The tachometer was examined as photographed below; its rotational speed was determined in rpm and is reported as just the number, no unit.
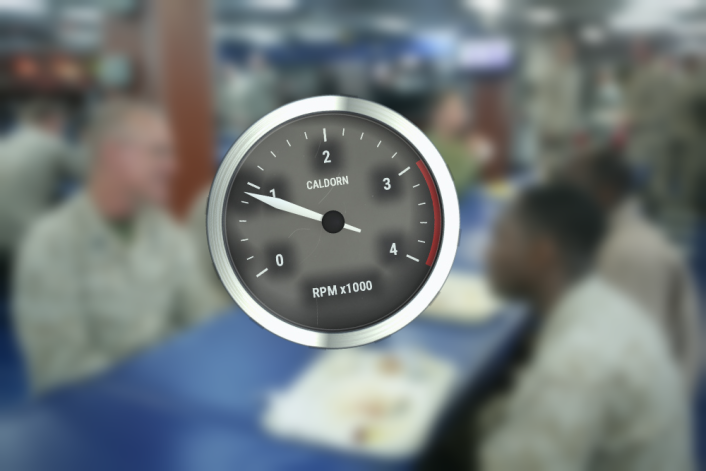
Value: 900
